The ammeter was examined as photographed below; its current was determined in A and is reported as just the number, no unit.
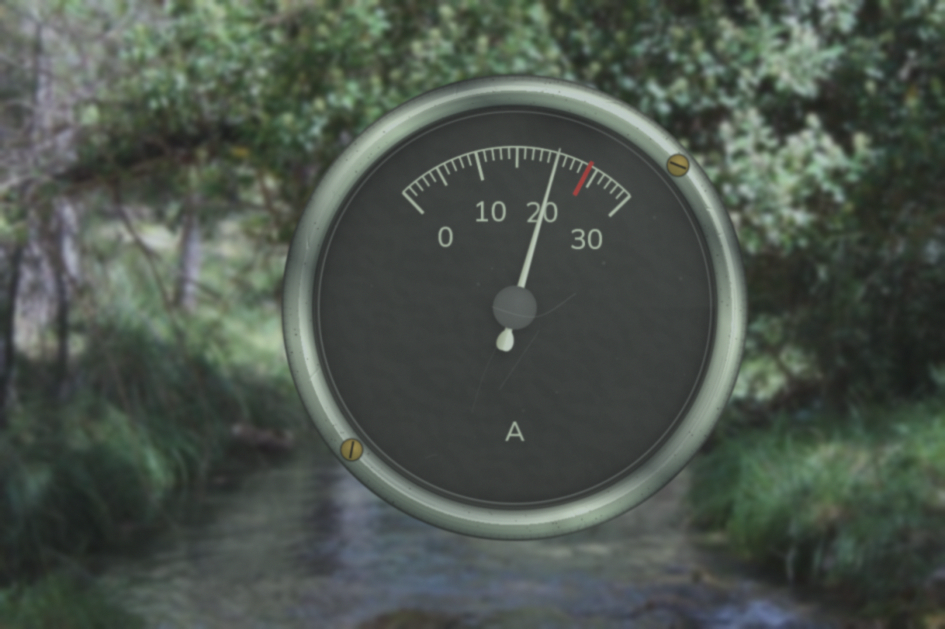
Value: 20
